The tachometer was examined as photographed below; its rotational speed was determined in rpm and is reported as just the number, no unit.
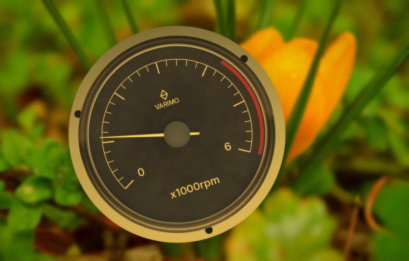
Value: 1100
